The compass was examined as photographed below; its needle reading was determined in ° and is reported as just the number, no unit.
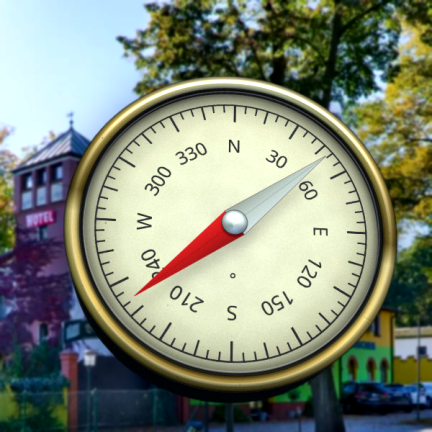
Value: 230
